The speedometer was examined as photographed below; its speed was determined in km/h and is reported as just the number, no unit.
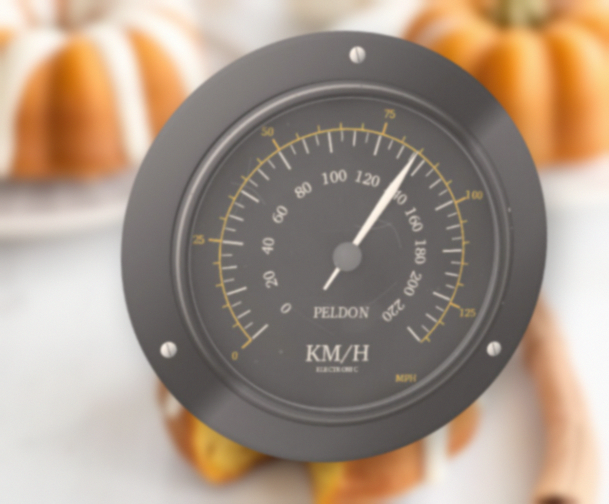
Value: 135
